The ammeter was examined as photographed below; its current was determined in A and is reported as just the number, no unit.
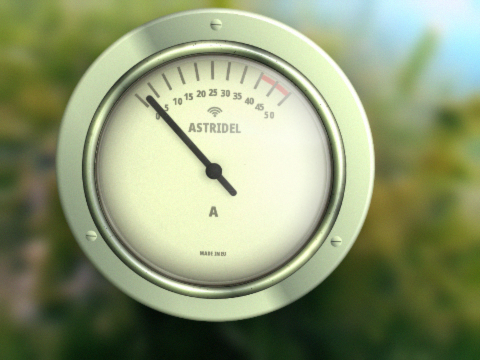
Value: 2.5
